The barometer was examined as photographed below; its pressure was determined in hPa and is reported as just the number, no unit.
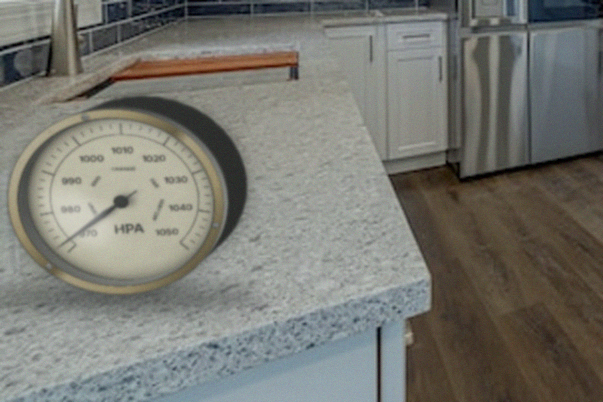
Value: 972
